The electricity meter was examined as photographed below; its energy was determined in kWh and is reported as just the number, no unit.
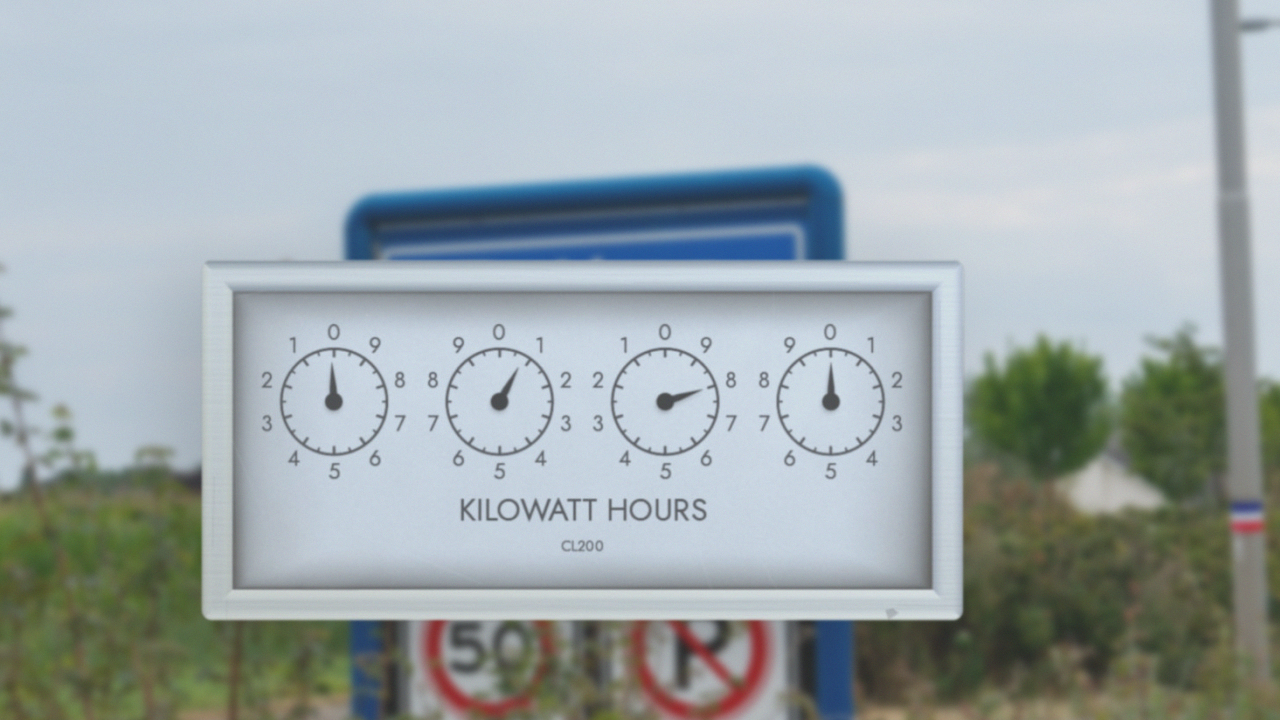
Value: 80
